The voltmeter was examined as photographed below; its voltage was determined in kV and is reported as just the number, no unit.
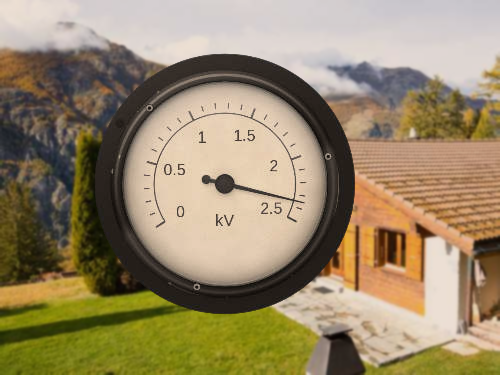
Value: 2.35
